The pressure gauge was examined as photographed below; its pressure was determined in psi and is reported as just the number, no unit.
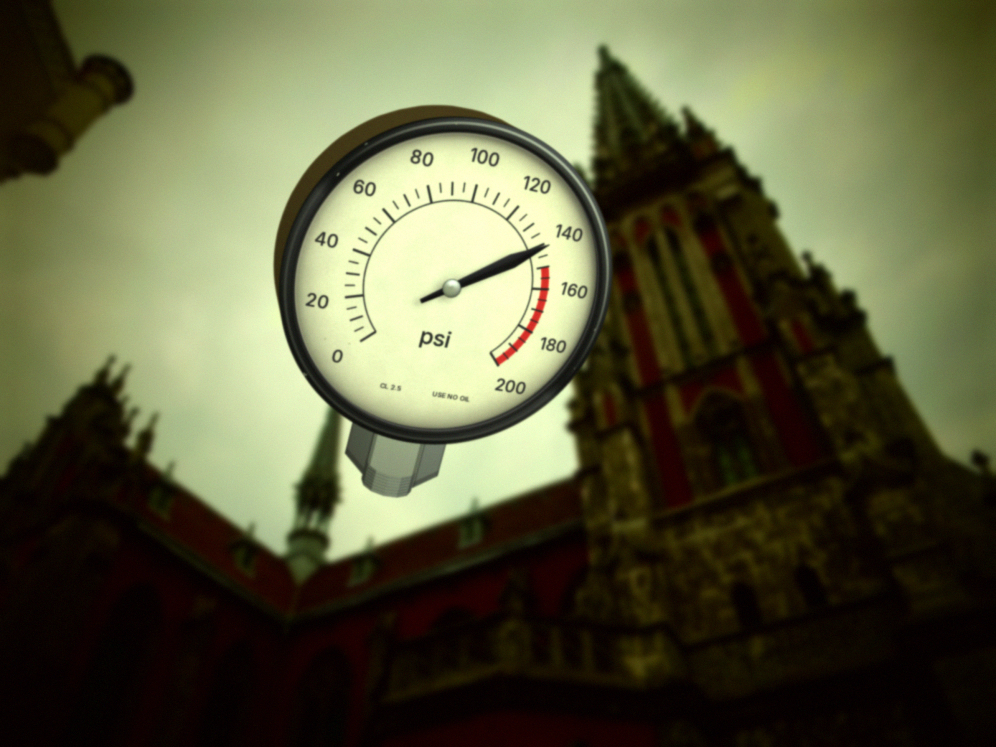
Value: 140
